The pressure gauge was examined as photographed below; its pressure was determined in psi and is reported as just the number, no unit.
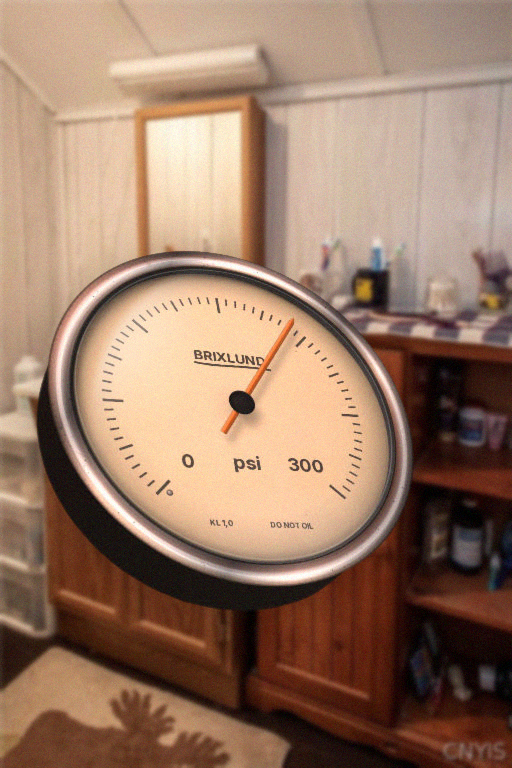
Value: 190
